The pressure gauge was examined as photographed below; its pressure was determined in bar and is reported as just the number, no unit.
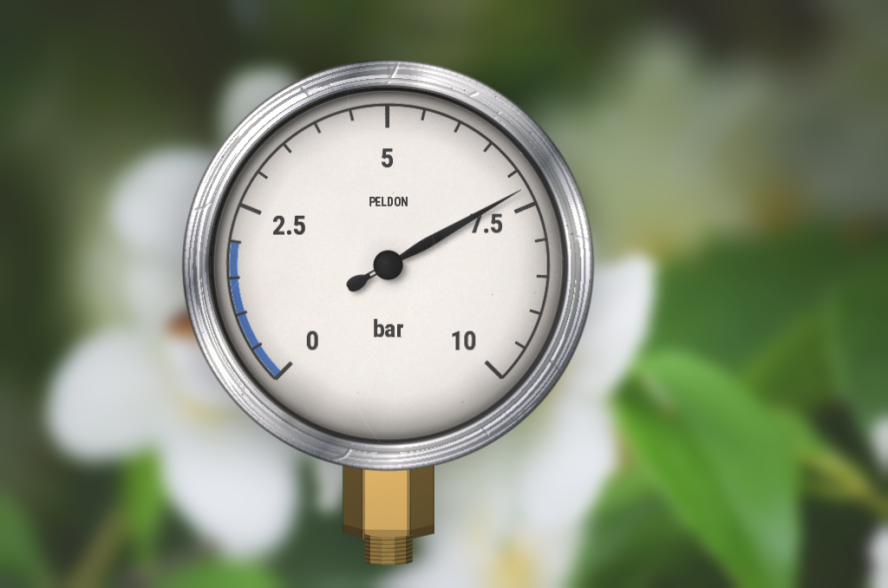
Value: 7.25
